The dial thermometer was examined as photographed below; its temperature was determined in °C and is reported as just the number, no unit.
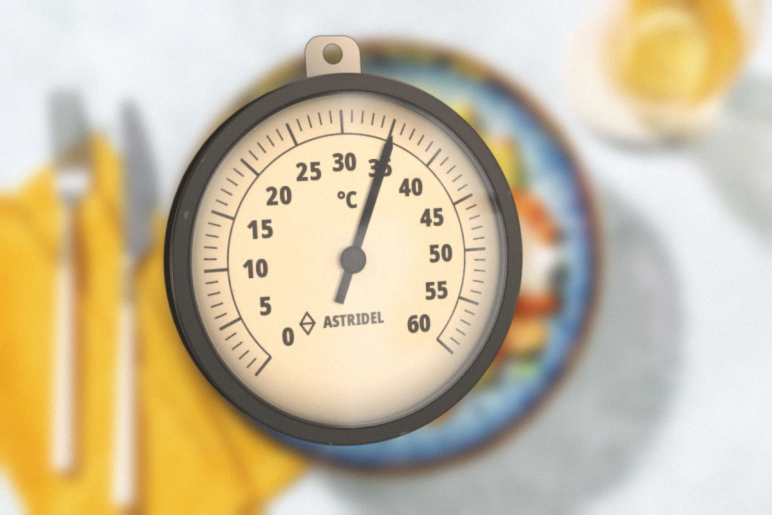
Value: 35
